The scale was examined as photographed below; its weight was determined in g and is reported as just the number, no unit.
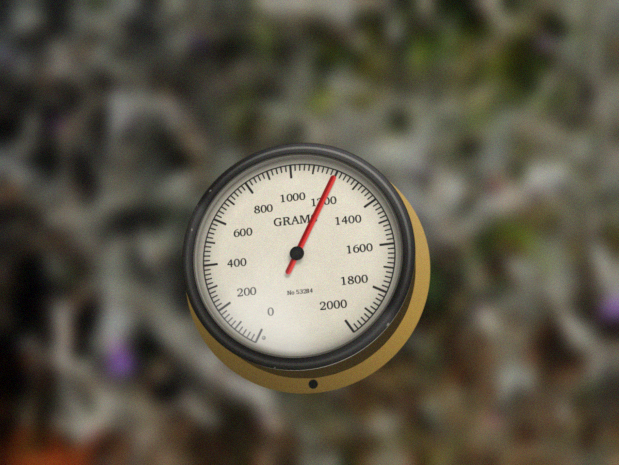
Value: 1200
